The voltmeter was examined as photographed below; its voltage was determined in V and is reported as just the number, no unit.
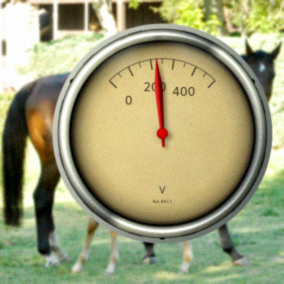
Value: 225
